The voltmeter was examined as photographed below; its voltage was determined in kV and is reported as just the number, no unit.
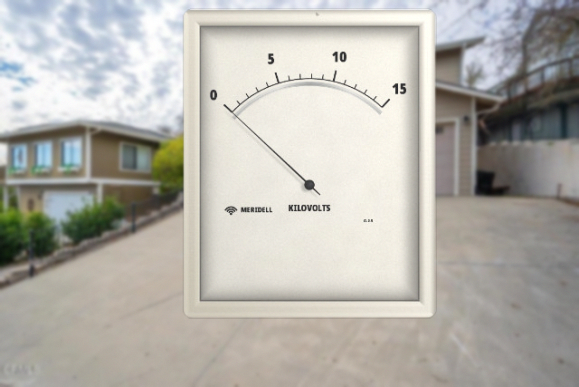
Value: 0
